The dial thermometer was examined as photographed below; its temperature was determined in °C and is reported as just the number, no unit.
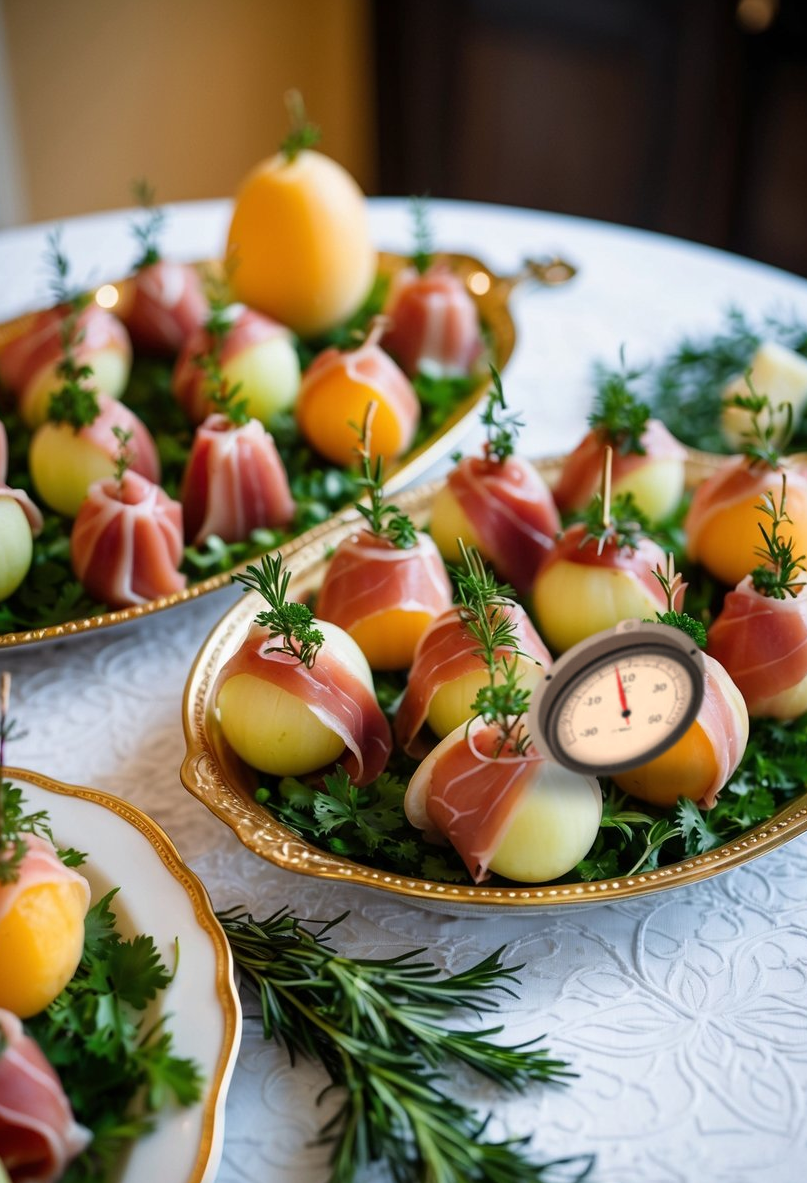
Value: 5
